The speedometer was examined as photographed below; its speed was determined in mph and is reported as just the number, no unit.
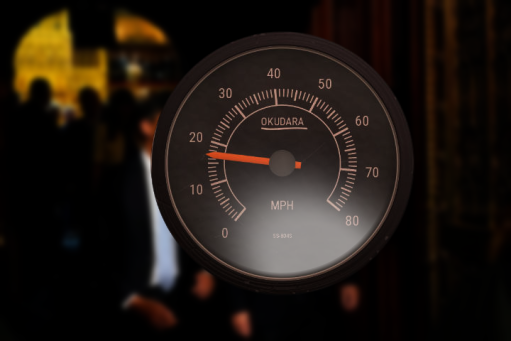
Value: 17
